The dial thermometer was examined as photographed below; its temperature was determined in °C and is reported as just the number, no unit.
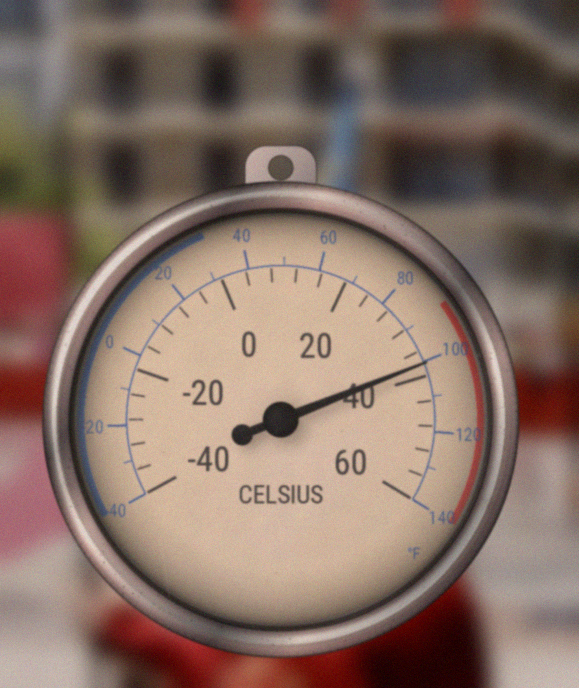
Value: 38
